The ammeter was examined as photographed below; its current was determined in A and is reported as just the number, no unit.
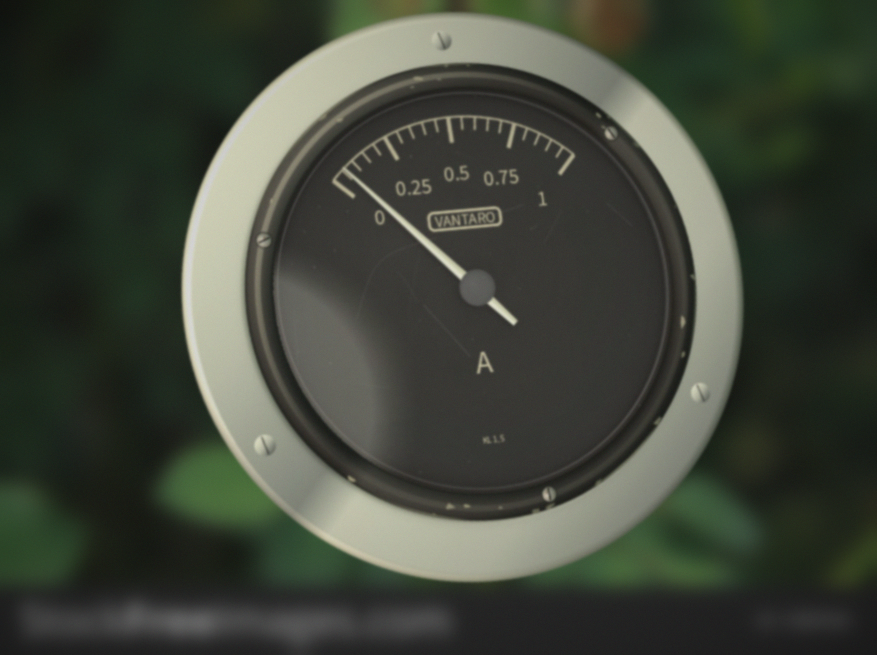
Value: 0.05
